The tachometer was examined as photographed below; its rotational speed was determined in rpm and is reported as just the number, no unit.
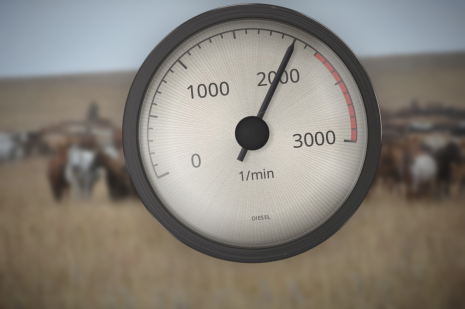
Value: 2000
